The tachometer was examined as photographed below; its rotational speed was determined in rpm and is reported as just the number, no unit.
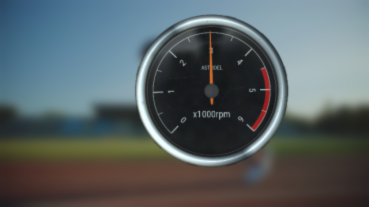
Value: 3000
